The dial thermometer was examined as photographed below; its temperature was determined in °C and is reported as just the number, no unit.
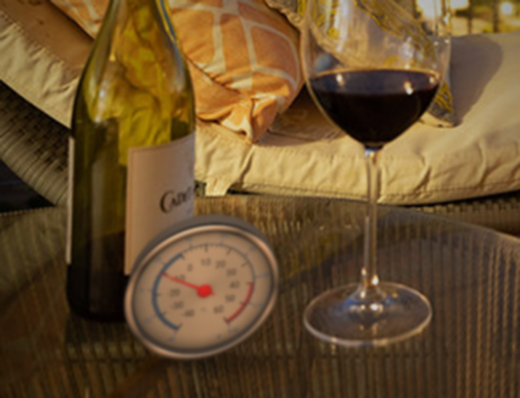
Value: -10
